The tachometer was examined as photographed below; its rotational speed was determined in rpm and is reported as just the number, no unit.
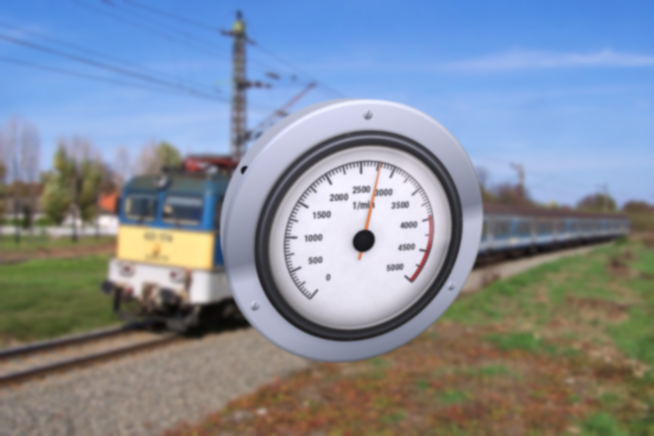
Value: 2750
